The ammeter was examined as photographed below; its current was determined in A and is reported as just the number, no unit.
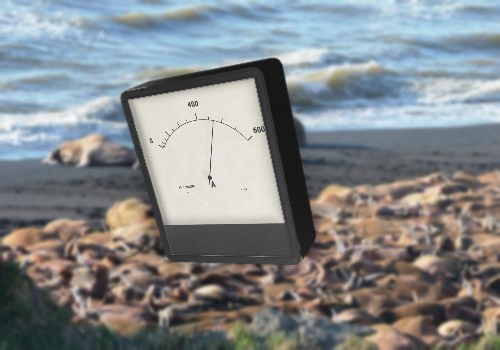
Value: 475
